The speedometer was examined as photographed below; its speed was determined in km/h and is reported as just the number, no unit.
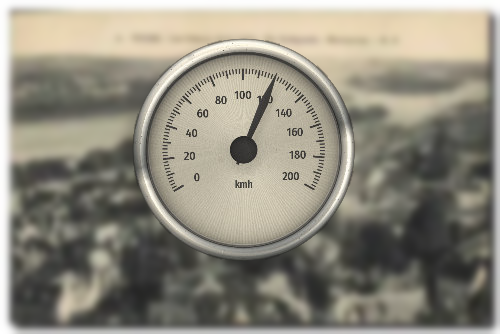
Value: 120
